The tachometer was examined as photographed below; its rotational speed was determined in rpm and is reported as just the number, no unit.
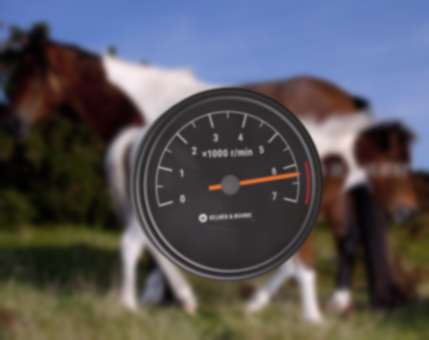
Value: 6250
